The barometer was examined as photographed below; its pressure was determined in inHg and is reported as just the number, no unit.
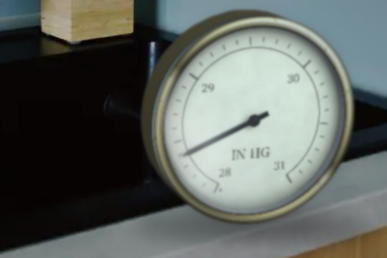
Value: 28.4
